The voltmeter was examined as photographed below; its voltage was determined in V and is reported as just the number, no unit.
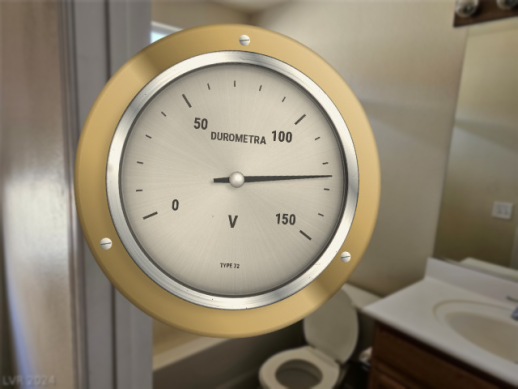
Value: 125
